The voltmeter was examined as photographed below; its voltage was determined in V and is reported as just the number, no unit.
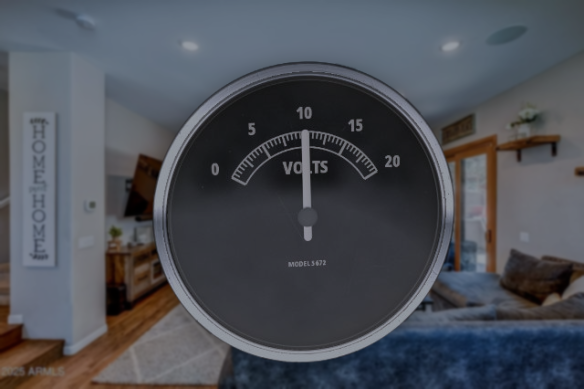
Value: 10
